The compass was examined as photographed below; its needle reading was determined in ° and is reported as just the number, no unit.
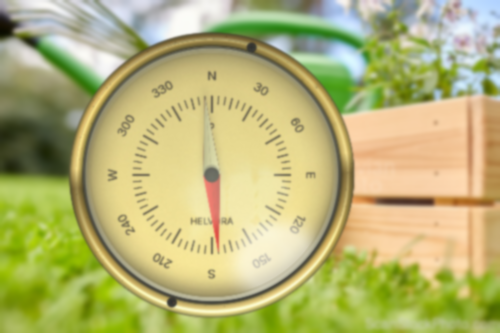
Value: 175
